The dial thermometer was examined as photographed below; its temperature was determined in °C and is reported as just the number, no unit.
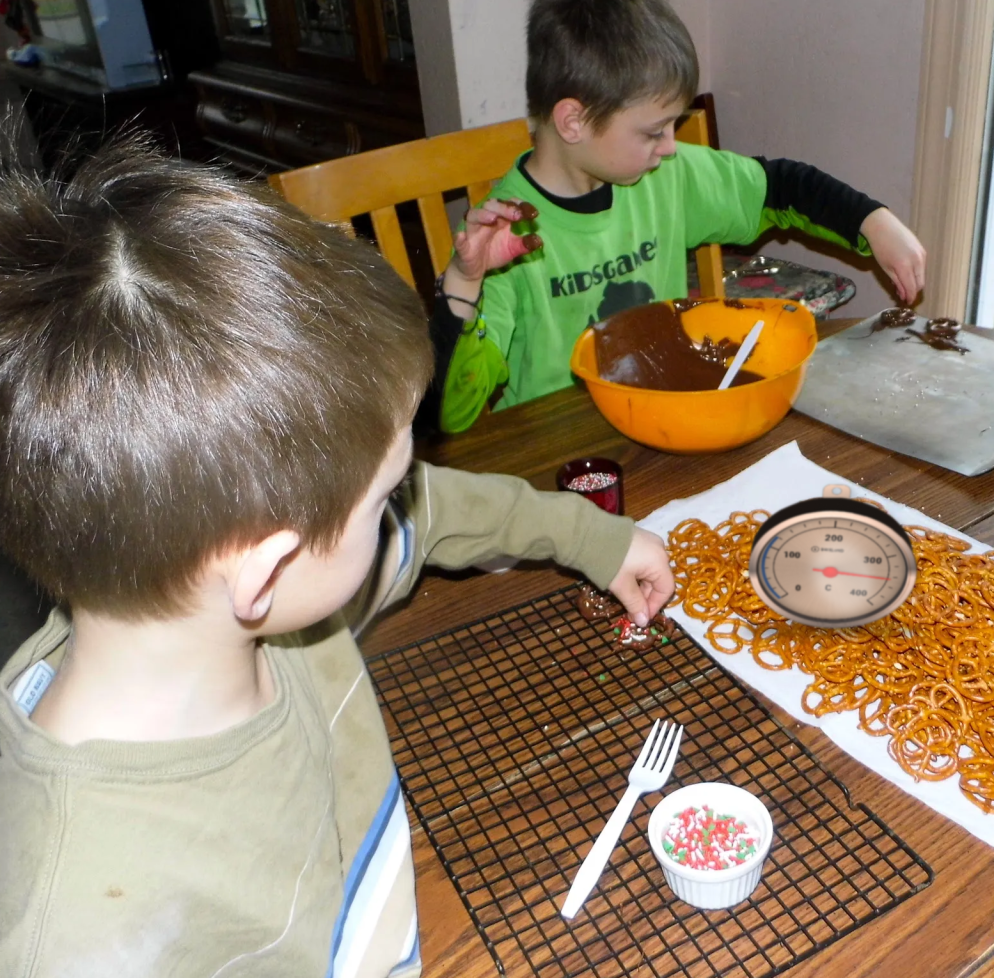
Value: 340
